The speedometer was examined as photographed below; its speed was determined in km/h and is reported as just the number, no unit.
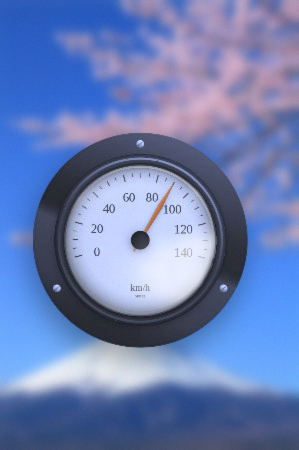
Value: 90
